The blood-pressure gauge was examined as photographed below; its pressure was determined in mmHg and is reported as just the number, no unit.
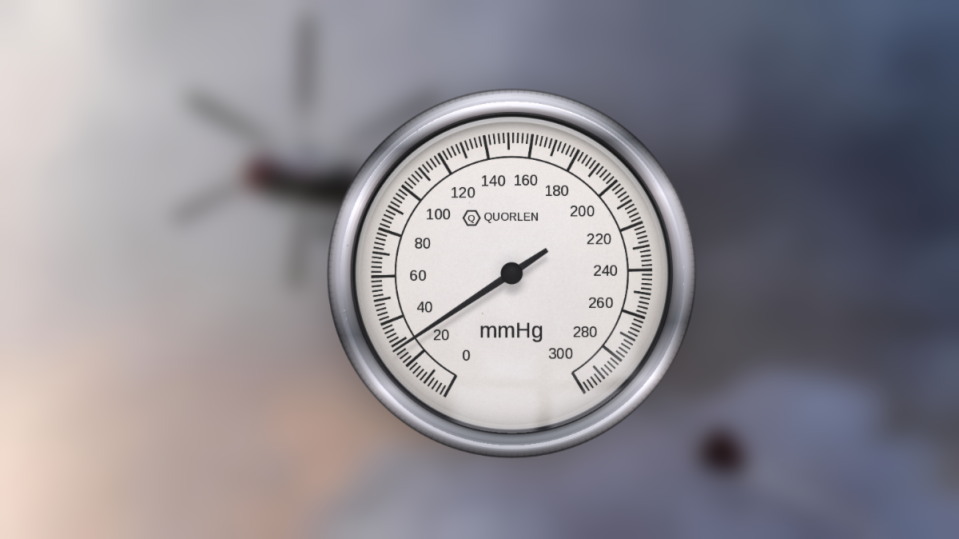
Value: 28
